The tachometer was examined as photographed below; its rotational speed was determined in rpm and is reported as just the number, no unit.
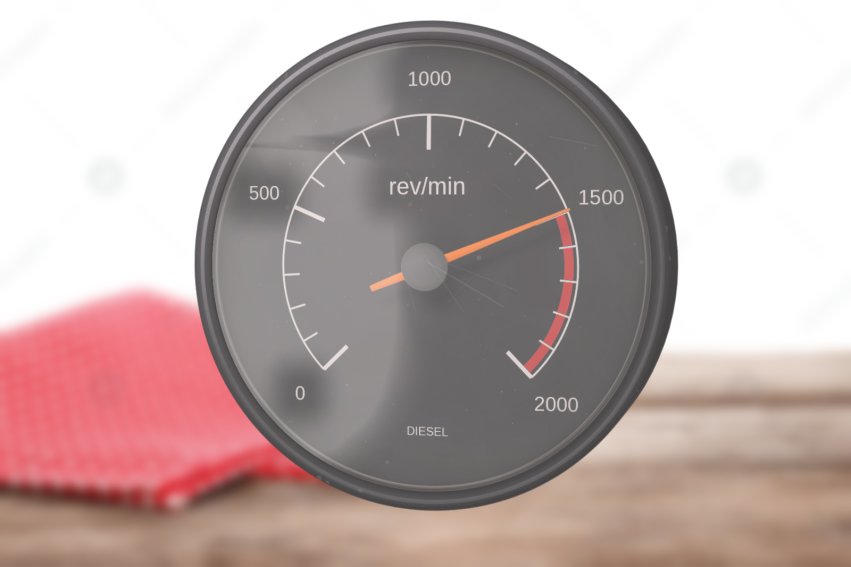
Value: 1500
